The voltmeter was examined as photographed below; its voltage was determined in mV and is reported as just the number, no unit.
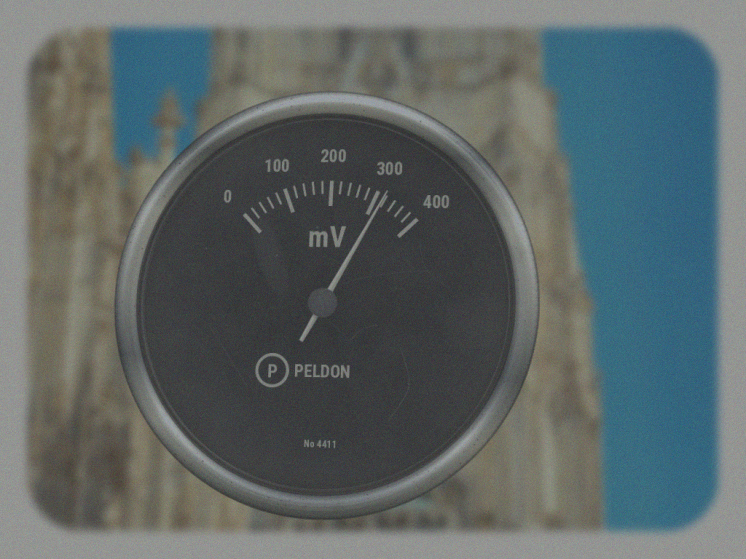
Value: 320
